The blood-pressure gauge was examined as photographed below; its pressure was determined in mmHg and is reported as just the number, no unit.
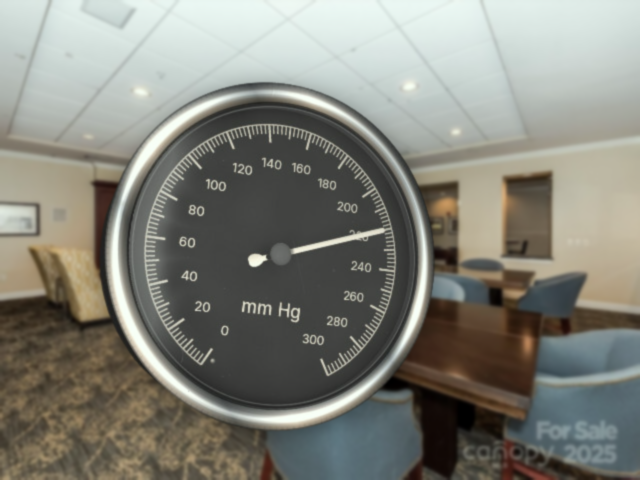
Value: 220
